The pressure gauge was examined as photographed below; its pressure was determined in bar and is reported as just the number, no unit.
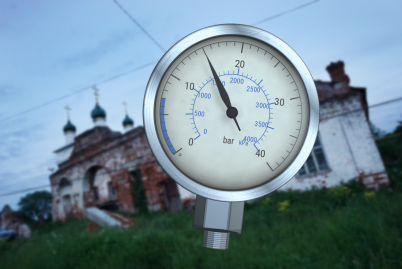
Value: 15
